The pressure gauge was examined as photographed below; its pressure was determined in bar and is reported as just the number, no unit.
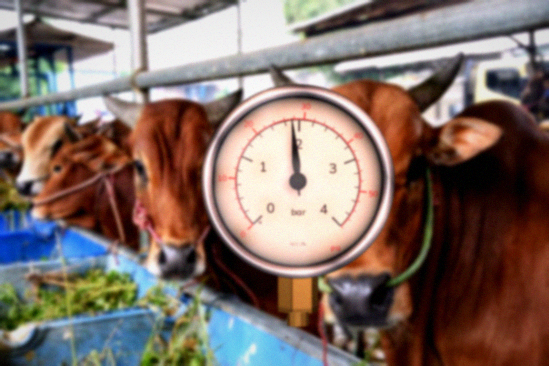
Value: 1.9
